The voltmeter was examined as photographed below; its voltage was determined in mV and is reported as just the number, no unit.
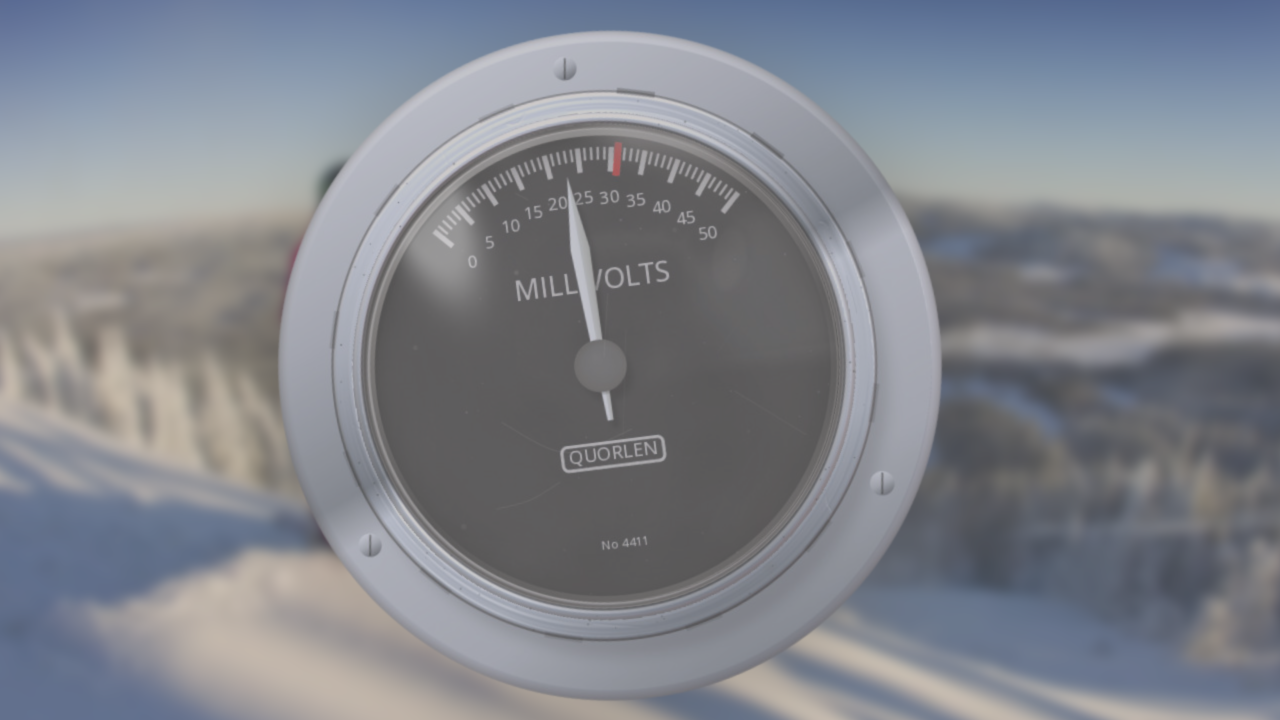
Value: 23
